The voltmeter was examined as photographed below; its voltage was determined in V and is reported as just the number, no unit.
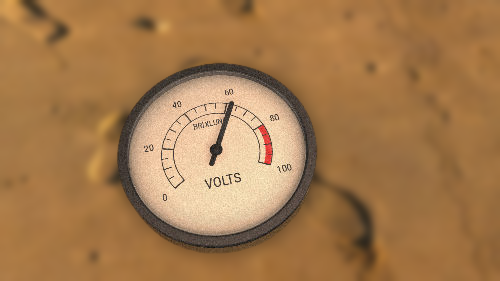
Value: 62.5
